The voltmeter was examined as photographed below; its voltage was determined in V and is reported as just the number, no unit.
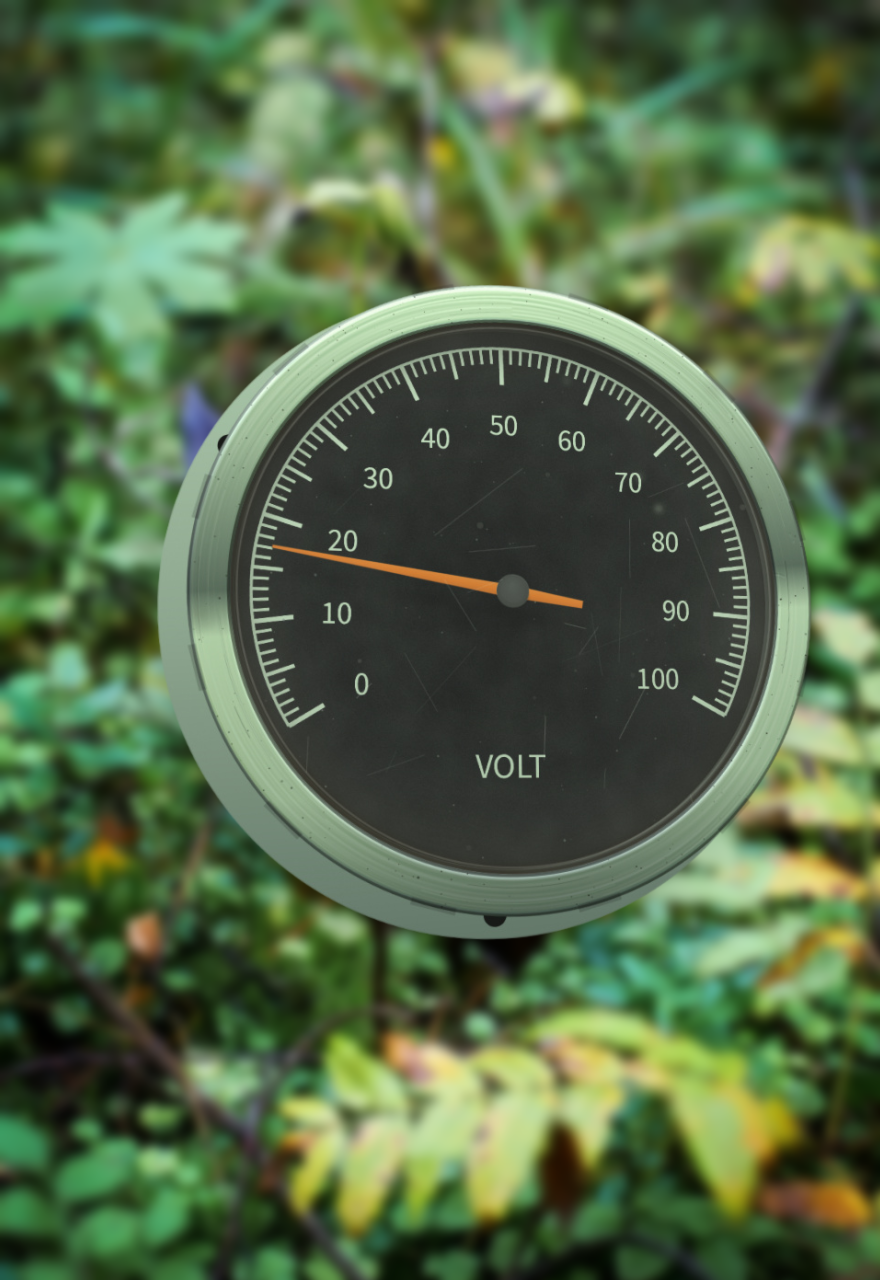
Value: 17
